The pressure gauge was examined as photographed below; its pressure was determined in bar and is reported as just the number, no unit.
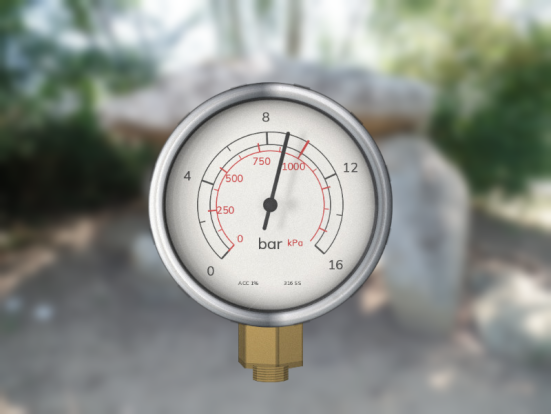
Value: 9
